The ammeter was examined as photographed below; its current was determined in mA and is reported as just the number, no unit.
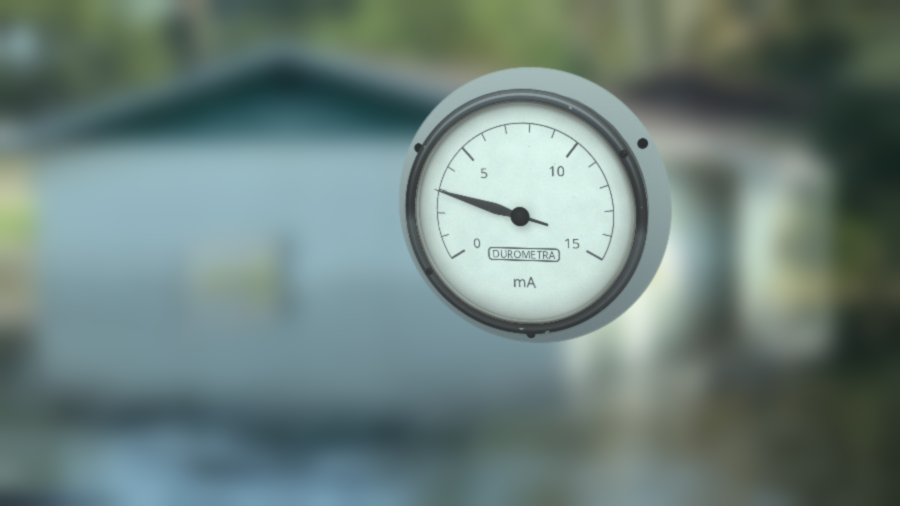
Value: 3
